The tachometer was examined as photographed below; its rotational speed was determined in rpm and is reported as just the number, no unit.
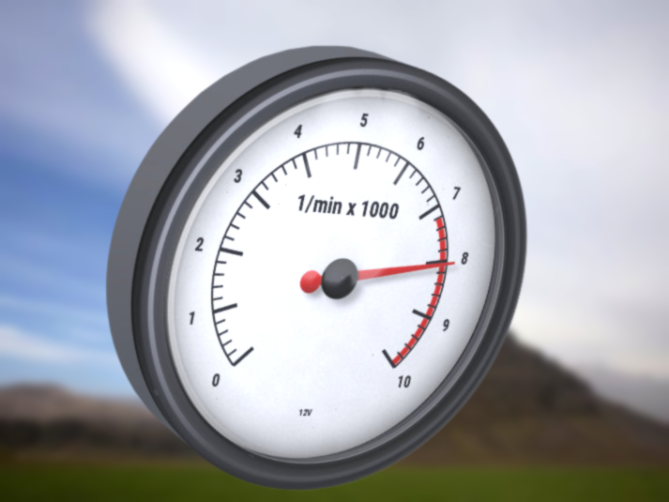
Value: 8000
